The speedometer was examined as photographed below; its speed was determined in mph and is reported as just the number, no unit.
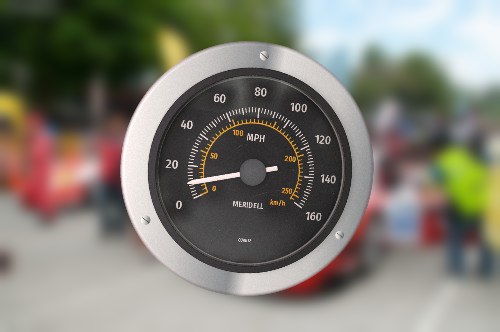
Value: 10
